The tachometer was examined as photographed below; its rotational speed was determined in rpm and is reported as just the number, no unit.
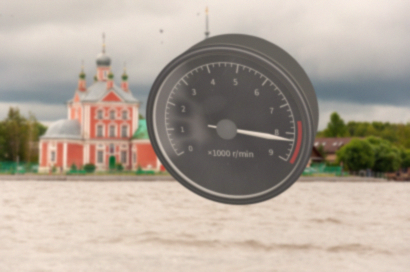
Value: 8200
